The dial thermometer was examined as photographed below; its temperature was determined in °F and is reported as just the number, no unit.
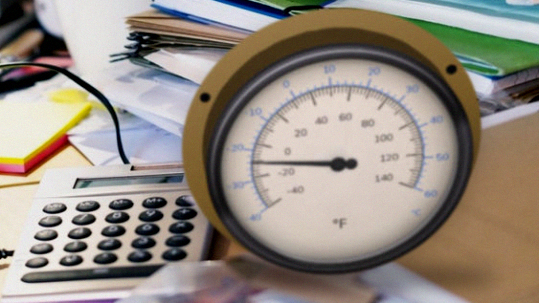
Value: -10
